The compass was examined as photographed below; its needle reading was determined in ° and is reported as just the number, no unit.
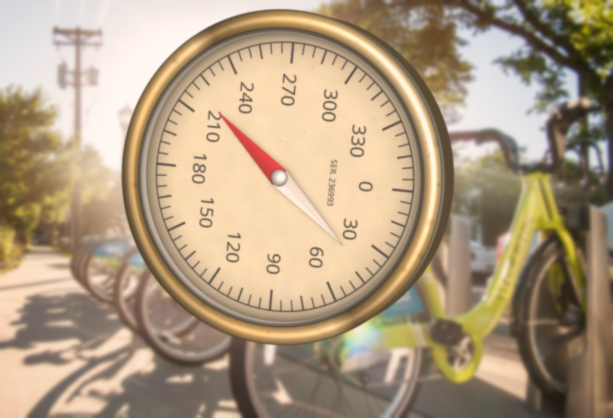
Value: 220
